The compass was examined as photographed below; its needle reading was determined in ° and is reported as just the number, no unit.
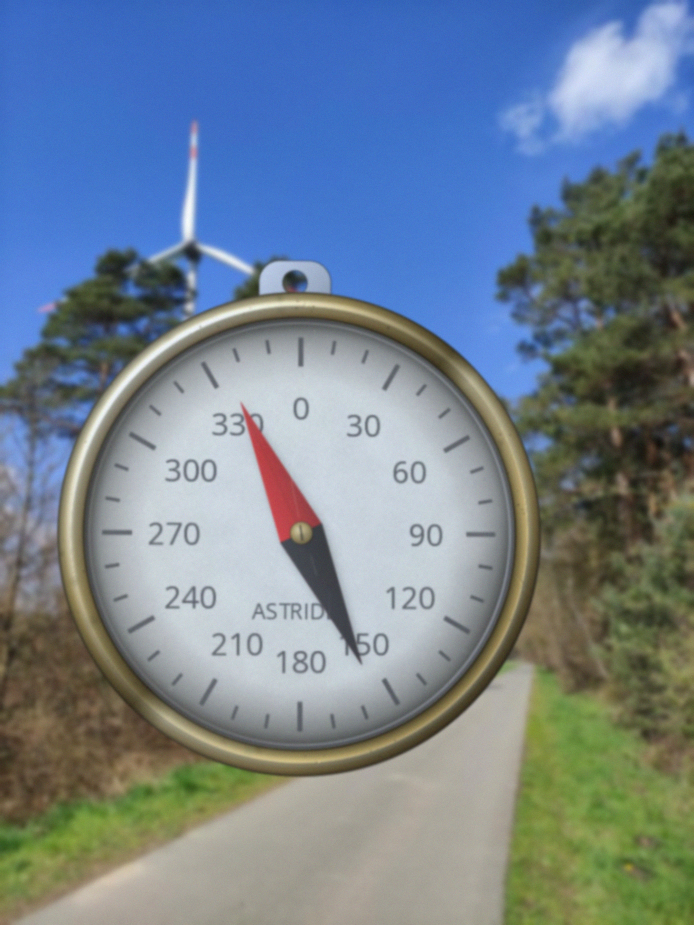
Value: 335
